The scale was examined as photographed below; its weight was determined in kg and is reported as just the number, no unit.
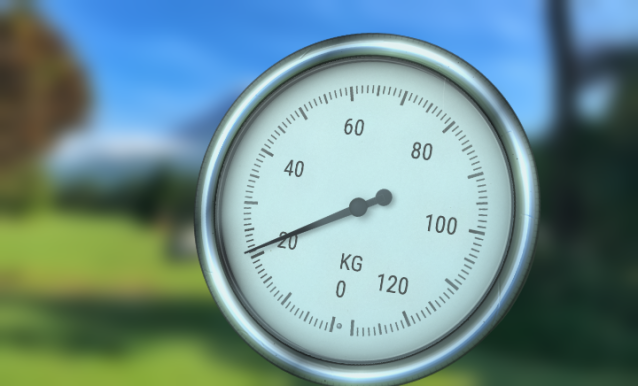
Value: 21
